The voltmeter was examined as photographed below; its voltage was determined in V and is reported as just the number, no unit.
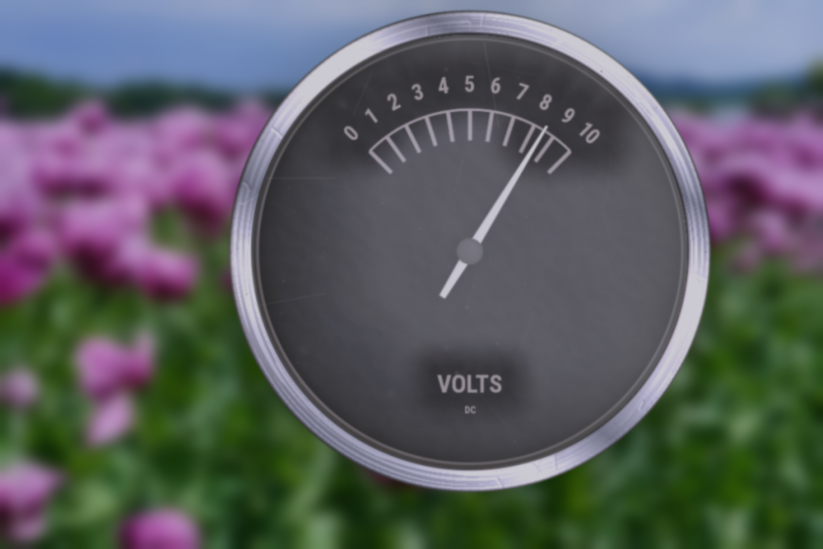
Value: 8.5
